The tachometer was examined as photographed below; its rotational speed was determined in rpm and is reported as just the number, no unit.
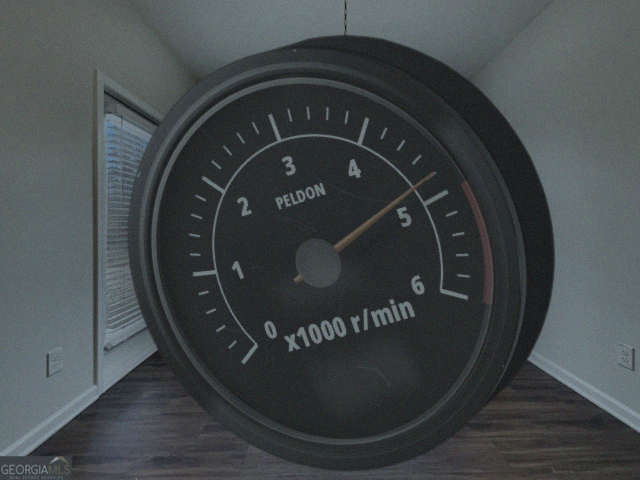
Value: 4800
